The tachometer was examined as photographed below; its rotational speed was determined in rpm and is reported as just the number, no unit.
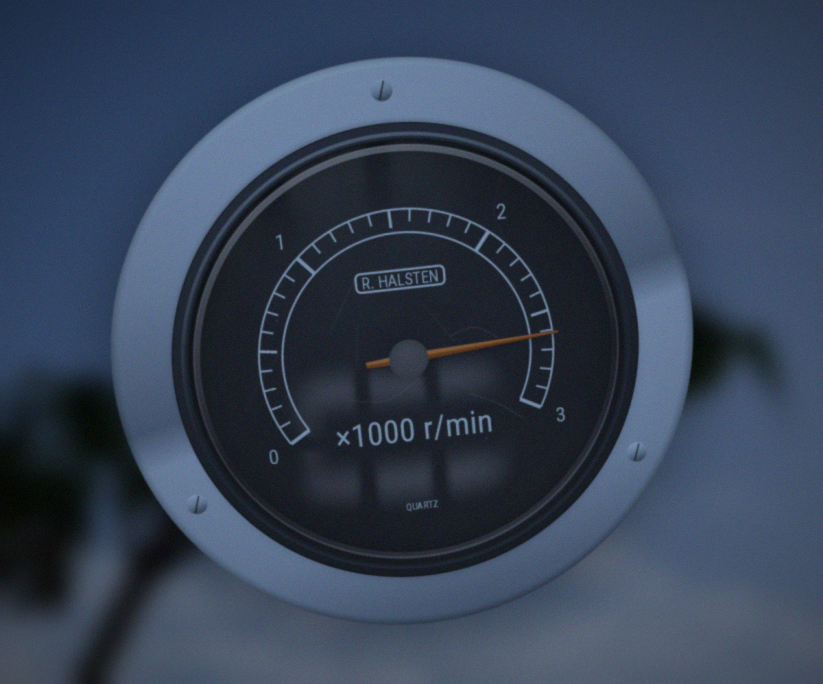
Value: 2600
